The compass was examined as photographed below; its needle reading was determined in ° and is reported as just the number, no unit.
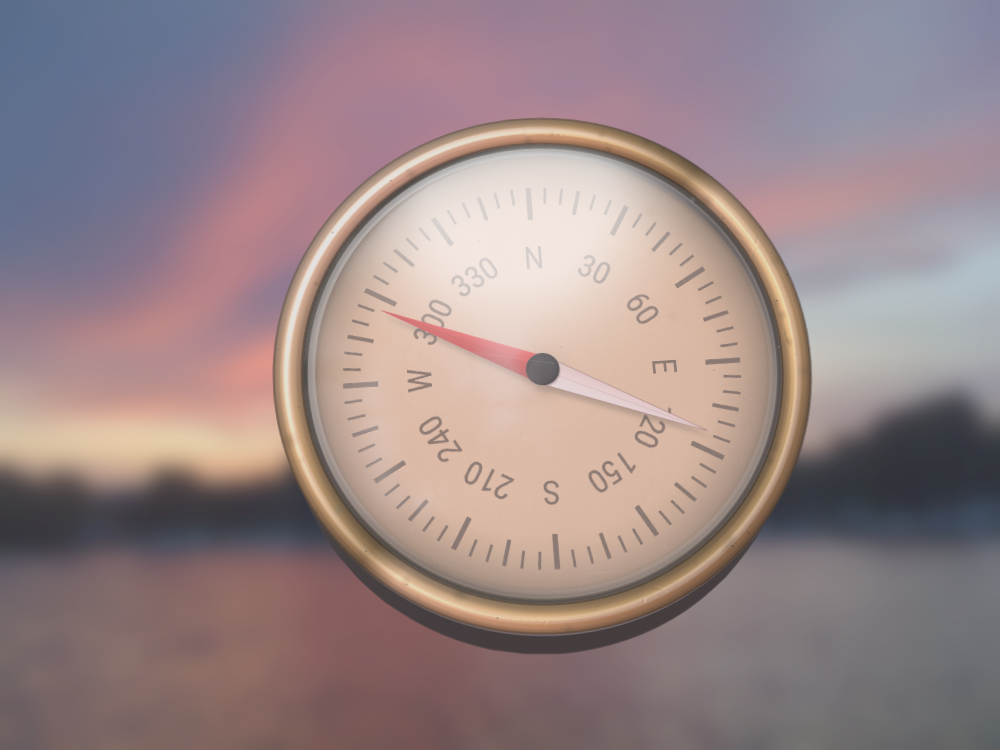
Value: 295
